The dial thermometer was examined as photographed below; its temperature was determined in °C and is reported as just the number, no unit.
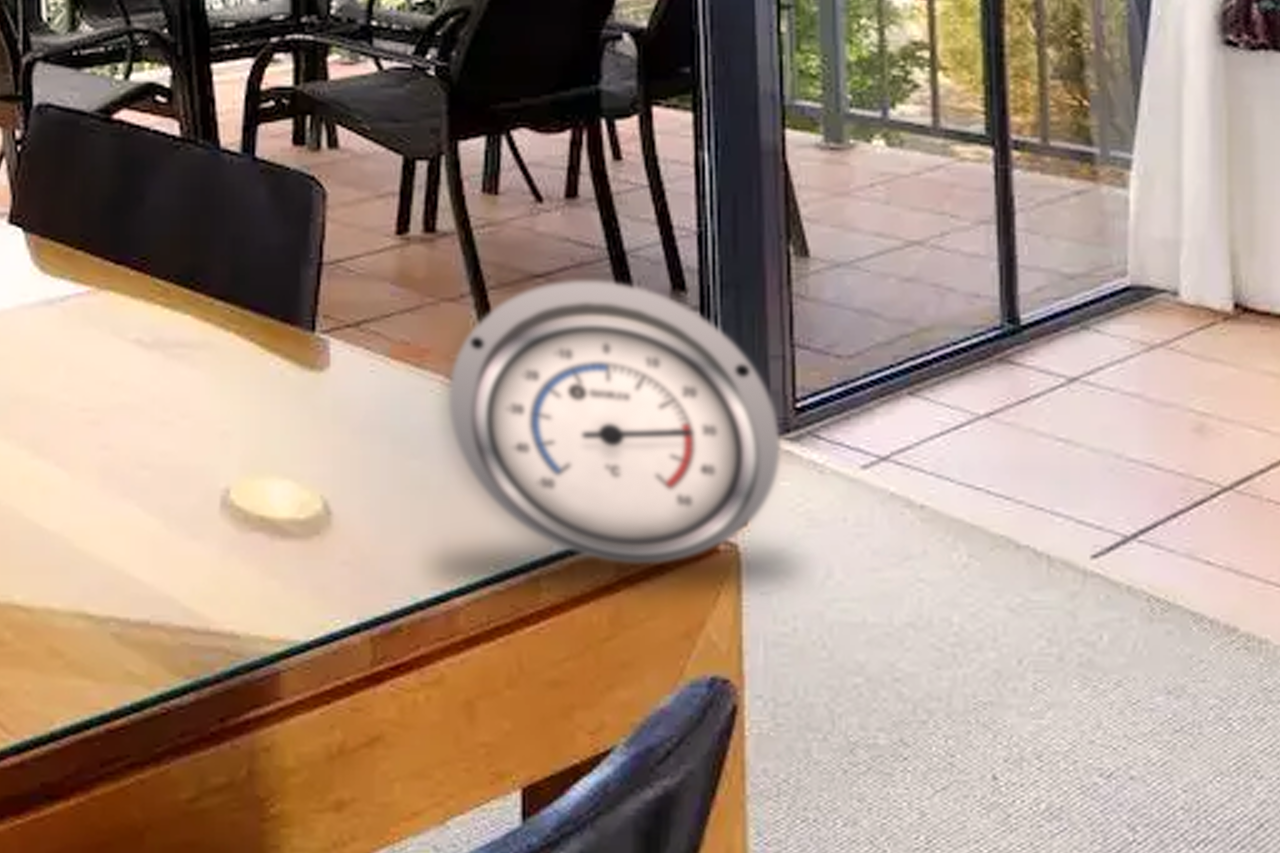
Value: 30
